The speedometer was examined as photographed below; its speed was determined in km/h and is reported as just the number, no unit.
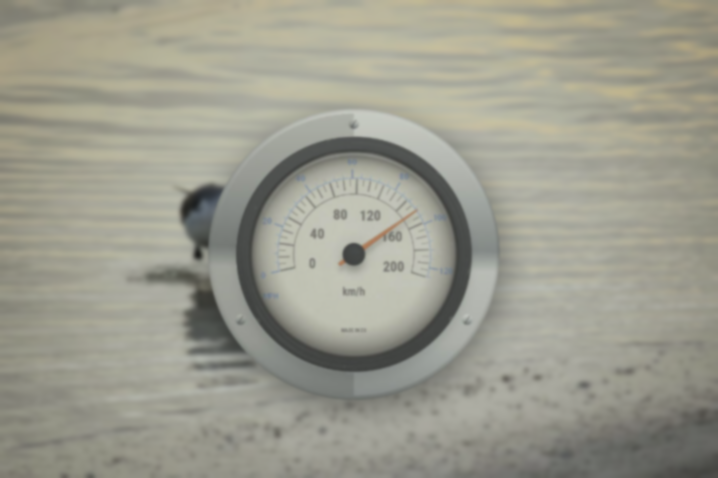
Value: 150
